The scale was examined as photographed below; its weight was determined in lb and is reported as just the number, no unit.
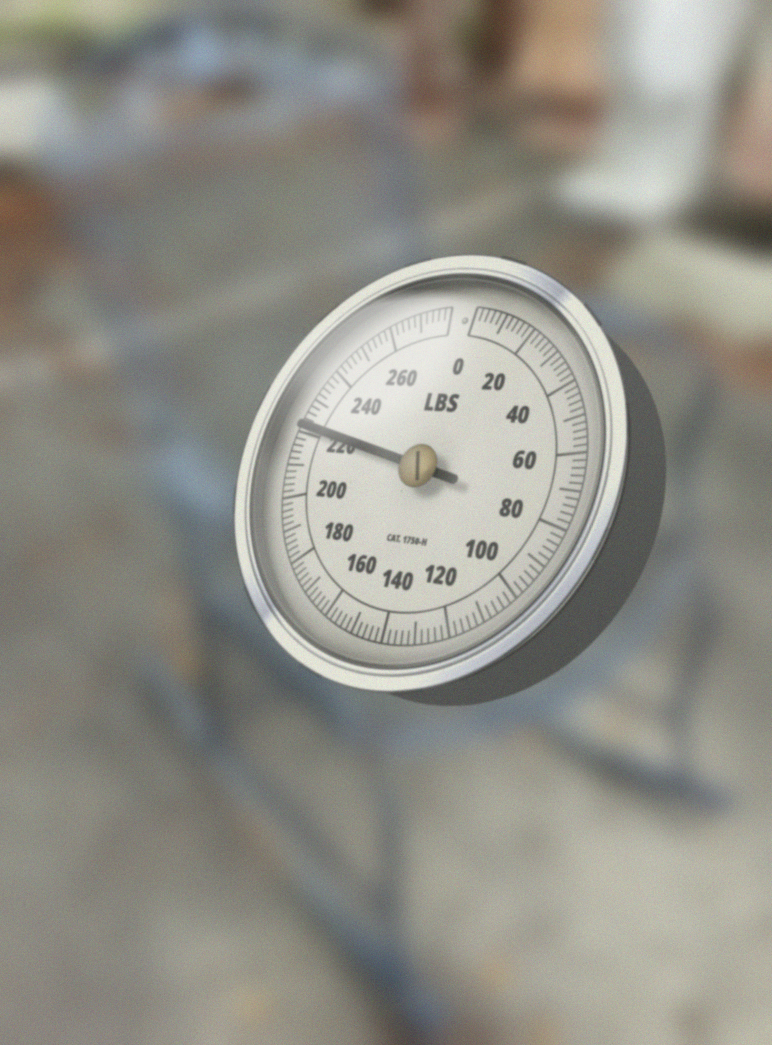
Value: 222
